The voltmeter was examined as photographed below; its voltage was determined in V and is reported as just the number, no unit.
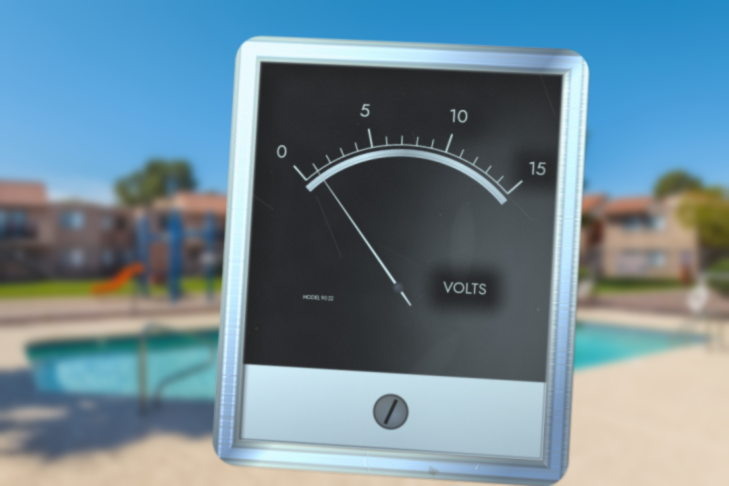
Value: 1
